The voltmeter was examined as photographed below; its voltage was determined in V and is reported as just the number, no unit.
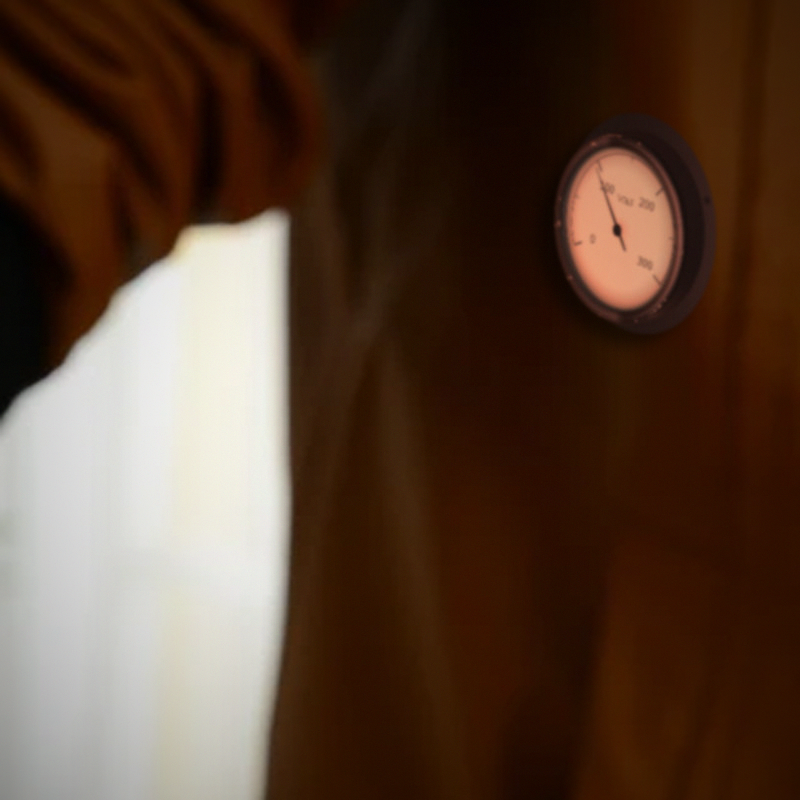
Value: 100
